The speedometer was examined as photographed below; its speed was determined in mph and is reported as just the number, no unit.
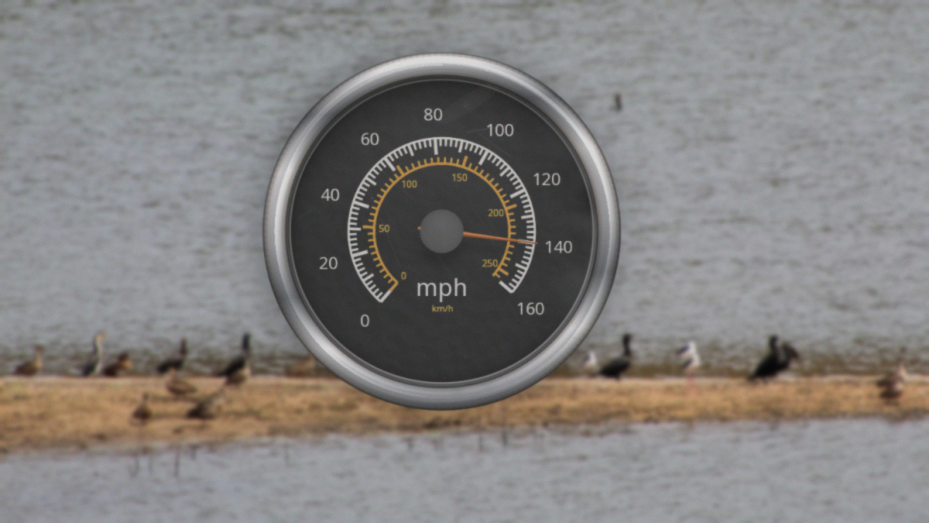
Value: 140
